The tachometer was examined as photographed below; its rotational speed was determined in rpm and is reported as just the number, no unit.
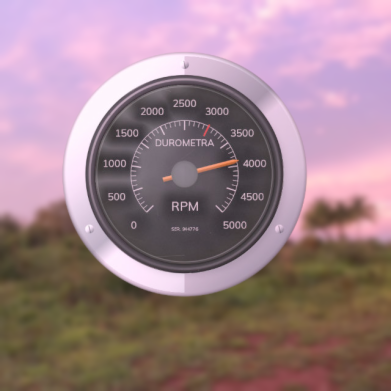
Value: 3900
